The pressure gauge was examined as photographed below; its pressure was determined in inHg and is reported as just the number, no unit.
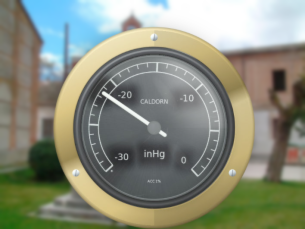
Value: -21.5
